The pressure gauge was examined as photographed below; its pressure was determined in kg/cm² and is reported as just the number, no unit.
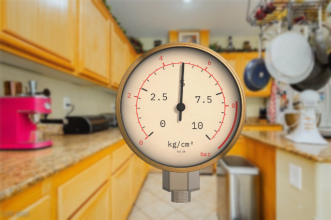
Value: 5
